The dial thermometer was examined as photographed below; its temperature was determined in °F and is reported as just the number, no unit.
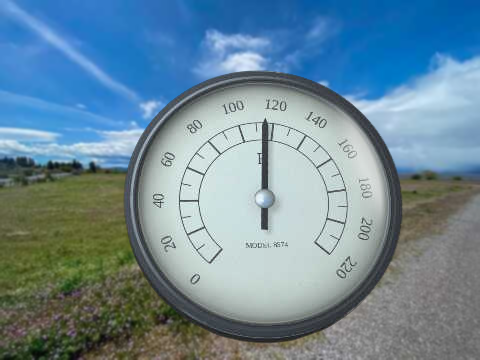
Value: 115
